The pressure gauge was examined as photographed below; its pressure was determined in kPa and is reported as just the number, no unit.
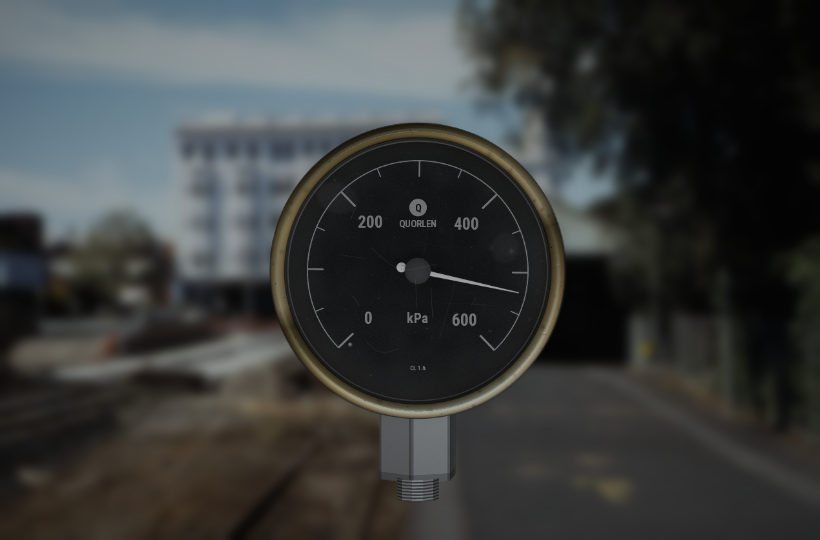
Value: 525
